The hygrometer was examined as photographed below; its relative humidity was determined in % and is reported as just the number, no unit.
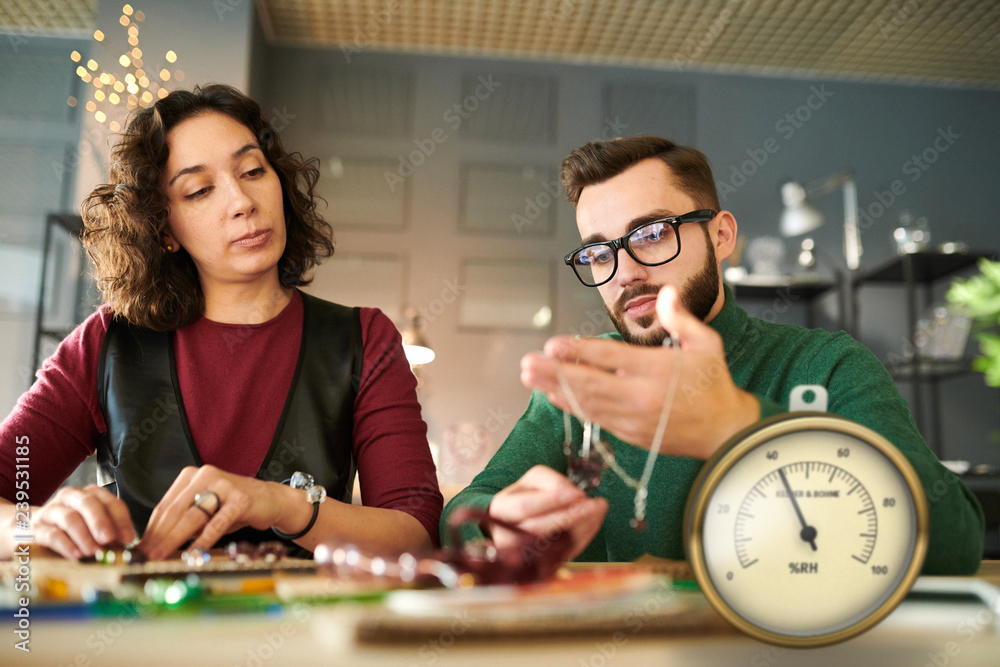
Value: 40
